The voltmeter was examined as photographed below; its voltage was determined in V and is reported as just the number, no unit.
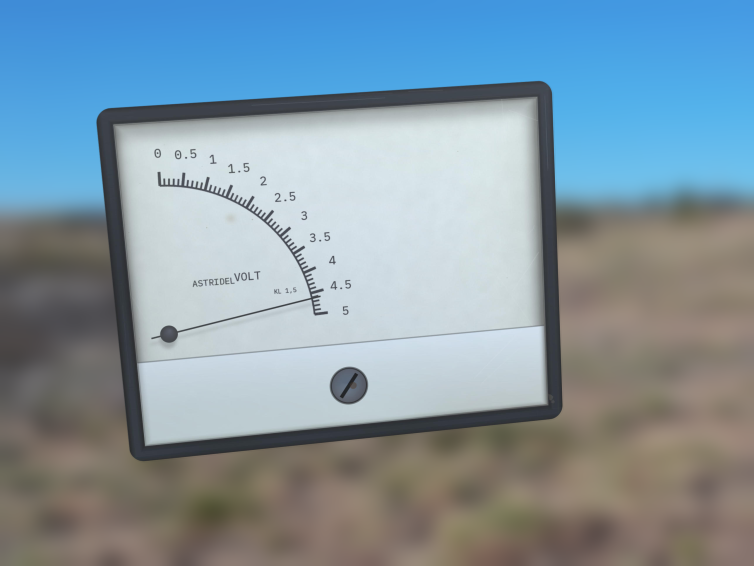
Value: 4.6
